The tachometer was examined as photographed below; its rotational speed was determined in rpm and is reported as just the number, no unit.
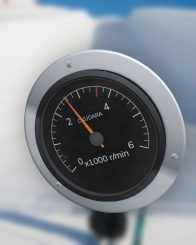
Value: 2600
